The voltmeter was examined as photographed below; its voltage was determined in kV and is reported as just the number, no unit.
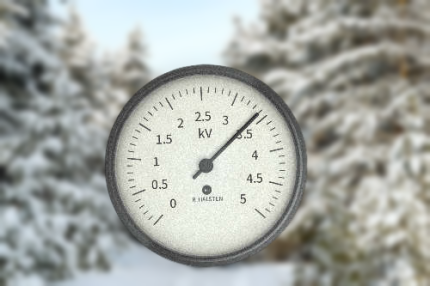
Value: 3.4
